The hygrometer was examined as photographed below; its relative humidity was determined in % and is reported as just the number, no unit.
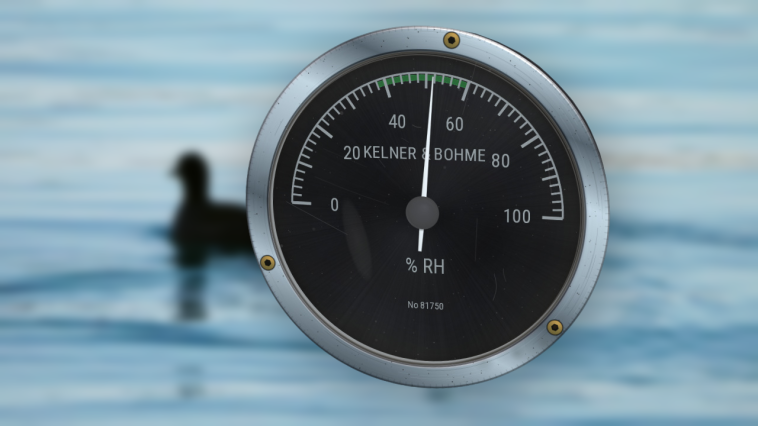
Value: 52
